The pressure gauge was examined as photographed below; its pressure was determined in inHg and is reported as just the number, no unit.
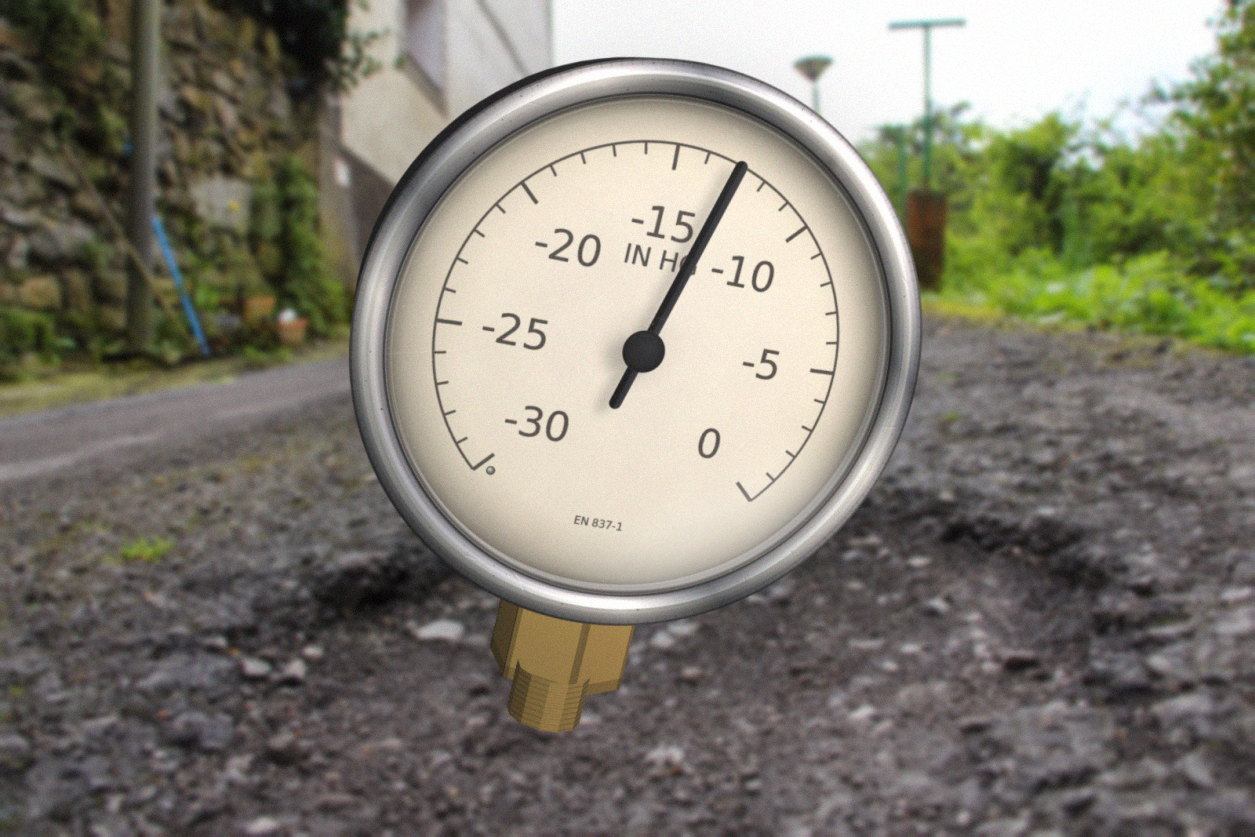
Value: -13
